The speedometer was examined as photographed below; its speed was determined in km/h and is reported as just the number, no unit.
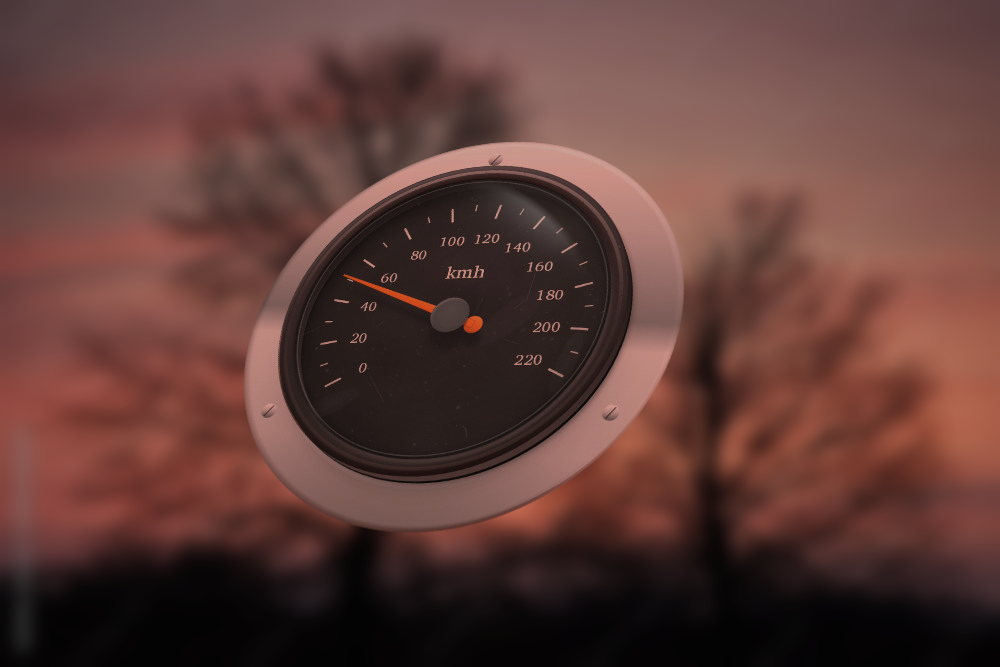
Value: 50
